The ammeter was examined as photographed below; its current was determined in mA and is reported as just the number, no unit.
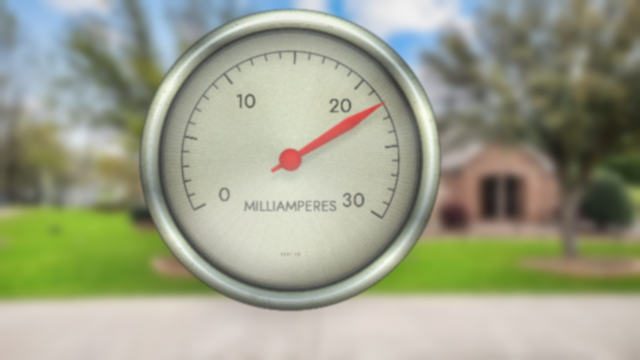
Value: 22
